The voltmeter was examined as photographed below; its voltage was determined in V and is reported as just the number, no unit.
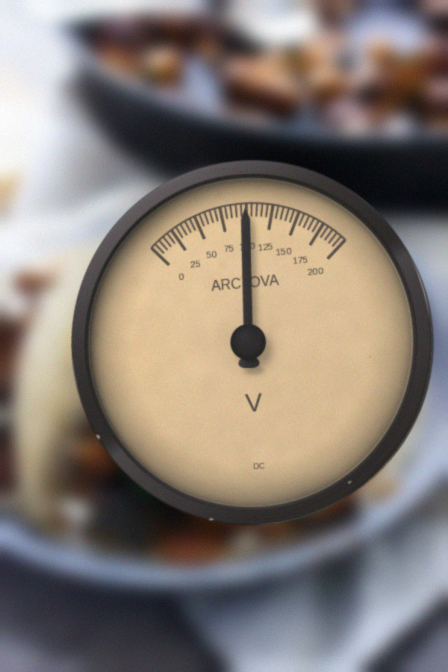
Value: 100
